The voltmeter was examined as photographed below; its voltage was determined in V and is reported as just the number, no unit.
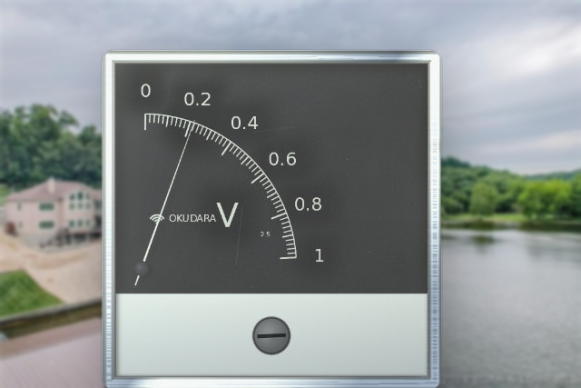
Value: 0.22
